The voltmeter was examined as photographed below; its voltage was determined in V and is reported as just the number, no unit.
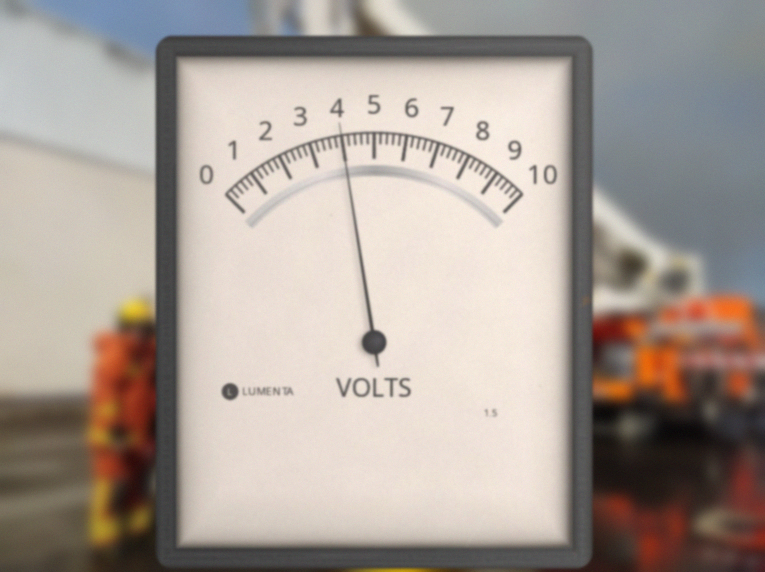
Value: 4
